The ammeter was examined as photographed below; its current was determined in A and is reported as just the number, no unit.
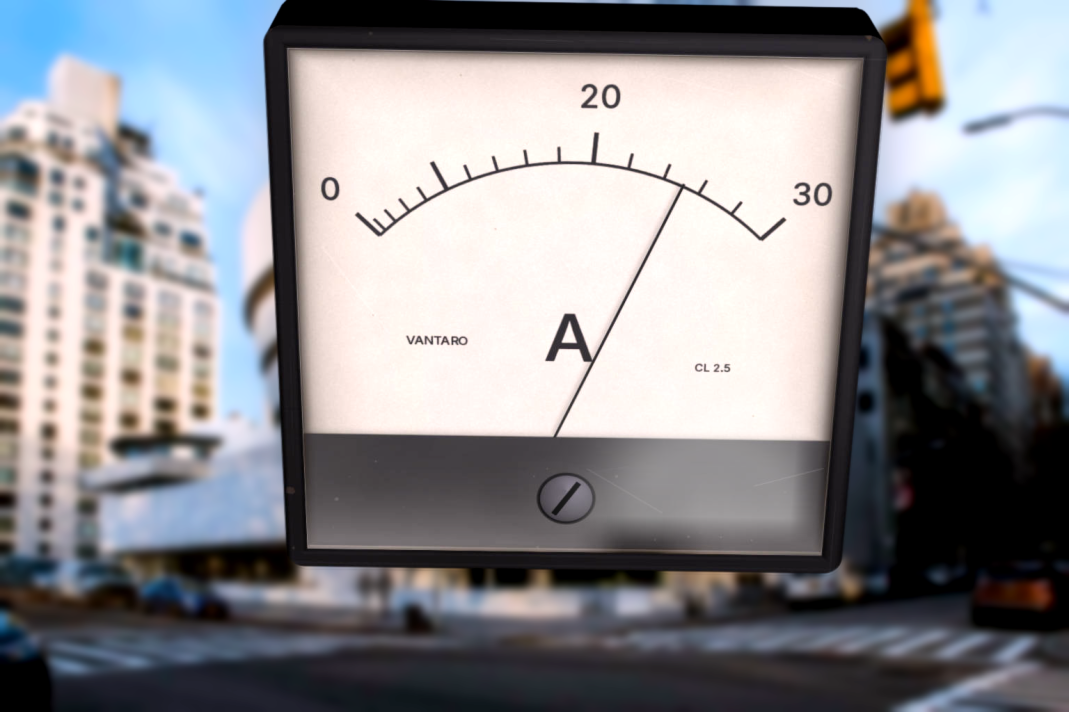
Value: 25
